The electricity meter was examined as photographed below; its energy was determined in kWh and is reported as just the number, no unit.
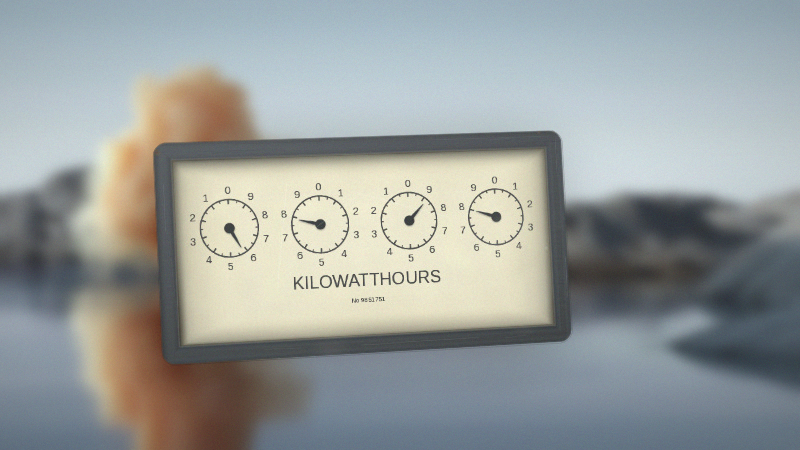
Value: 5788
